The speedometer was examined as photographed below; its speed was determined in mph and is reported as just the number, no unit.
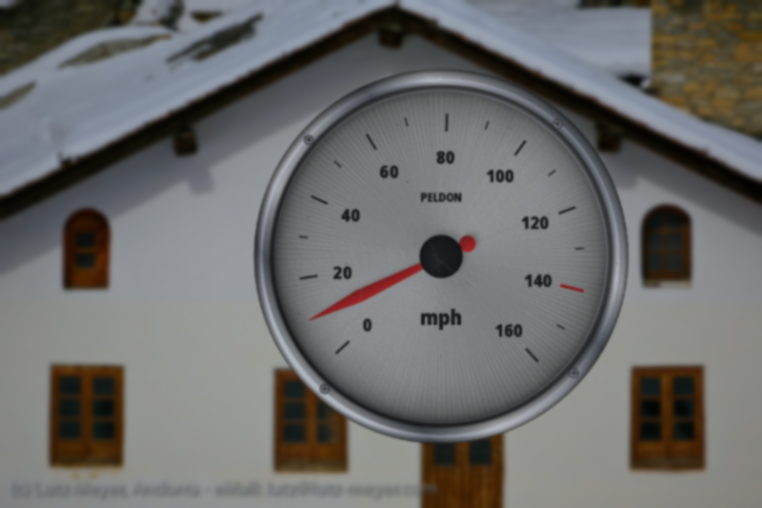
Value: 10
